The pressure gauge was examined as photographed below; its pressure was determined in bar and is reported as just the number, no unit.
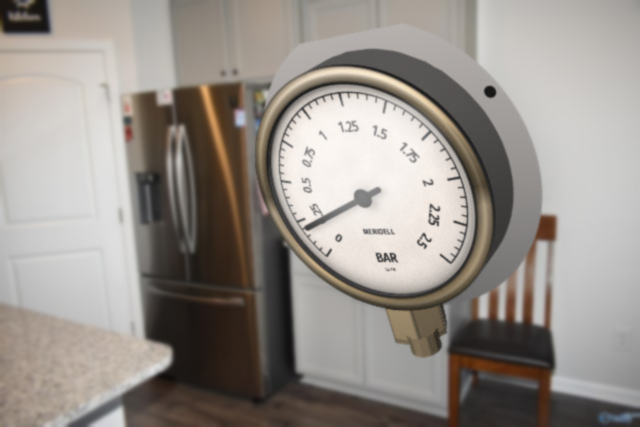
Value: 0.2
